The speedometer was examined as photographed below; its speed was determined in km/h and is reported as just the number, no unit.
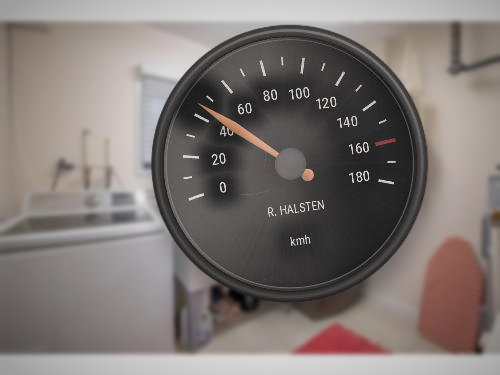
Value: 45
